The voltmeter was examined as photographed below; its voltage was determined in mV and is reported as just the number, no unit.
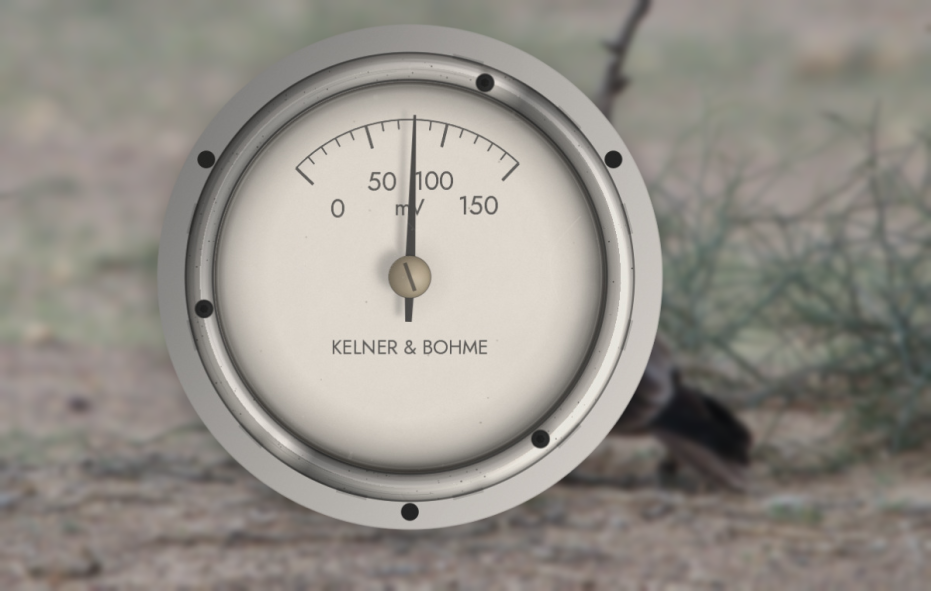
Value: 80
